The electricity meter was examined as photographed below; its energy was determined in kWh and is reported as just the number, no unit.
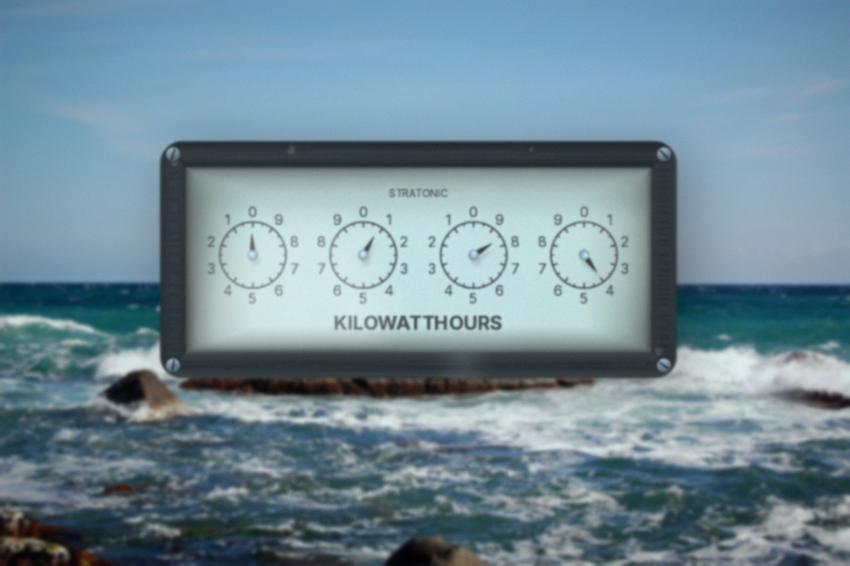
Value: 84
